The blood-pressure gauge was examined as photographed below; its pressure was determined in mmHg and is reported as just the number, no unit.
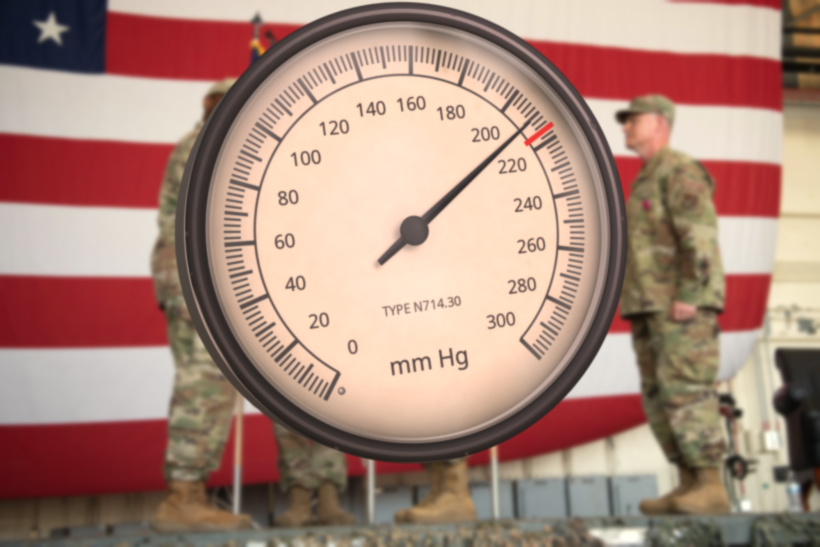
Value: 210
